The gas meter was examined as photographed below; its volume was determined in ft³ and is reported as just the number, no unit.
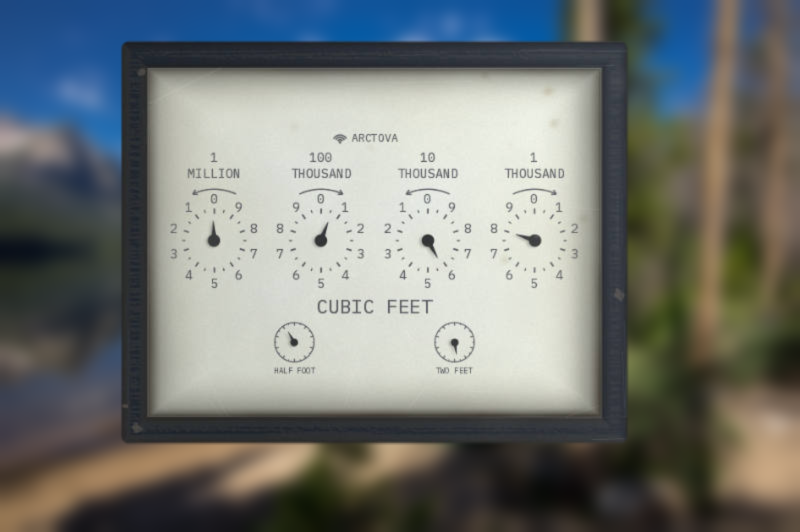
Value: 5800
